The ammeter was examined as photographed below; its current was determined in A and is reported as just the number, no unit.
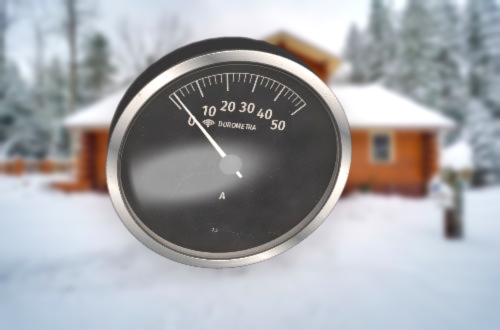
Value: 2
